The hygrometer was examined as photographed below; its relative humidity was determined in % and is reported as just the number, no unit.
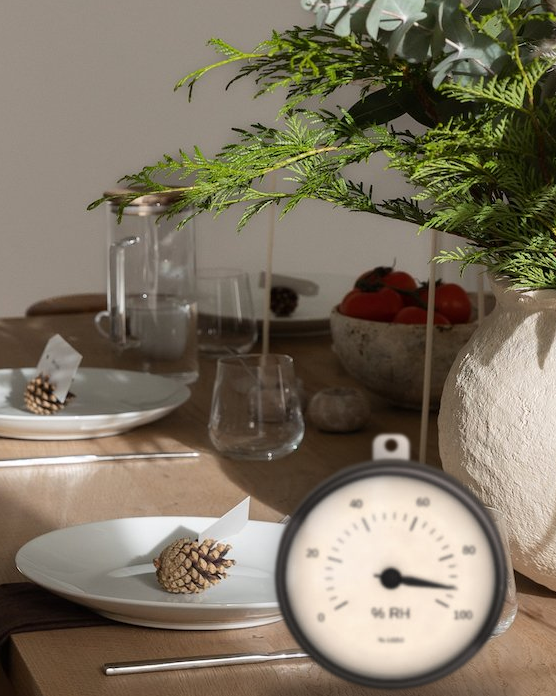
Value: 92
